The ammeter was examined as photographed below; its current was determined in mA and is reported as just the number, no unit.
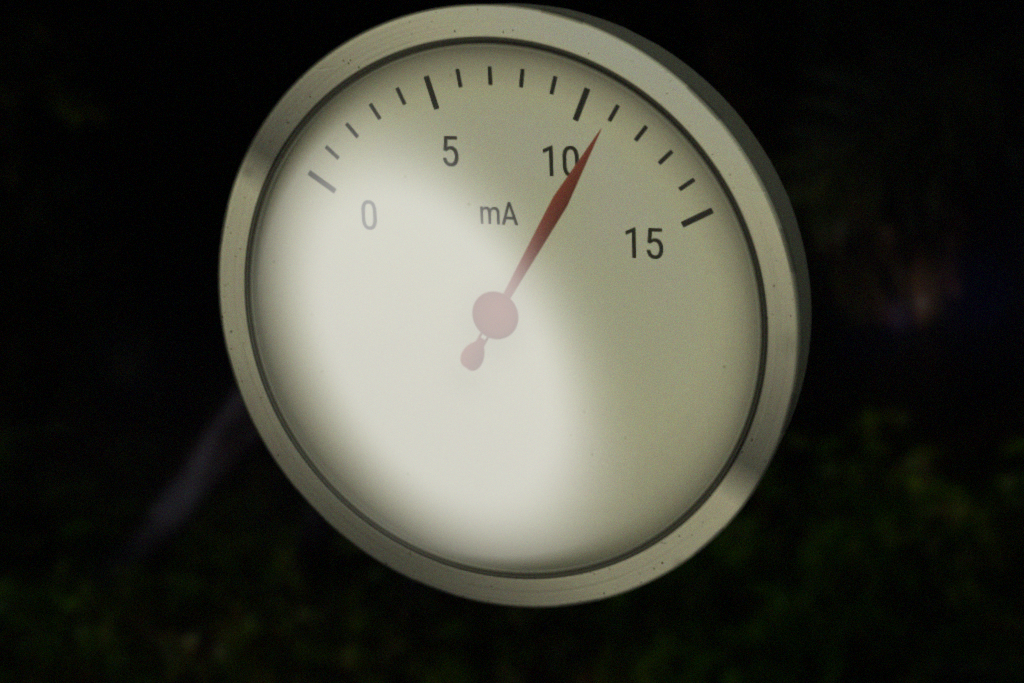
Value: 11
